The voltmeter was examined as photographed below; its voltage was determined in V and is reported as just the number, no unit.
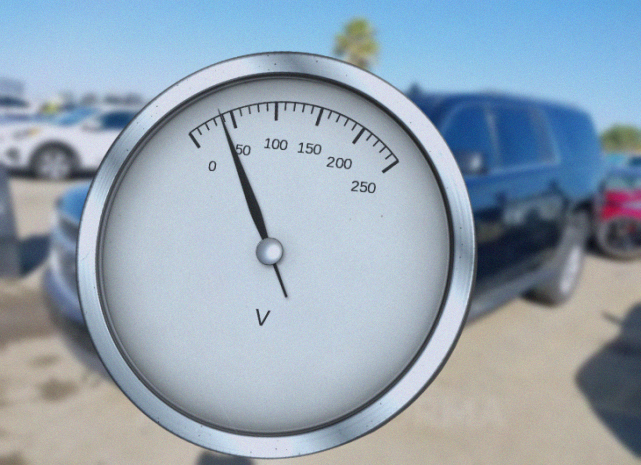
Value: 40
